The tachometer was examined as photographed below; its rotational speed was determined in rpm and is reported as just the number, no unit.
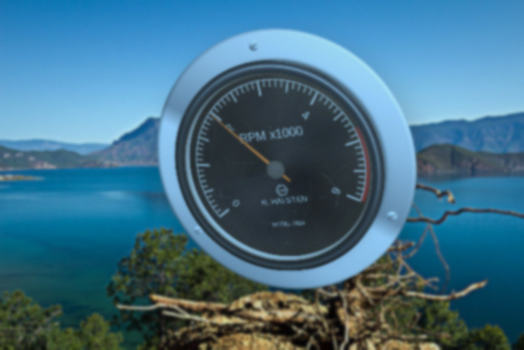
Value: 2000
